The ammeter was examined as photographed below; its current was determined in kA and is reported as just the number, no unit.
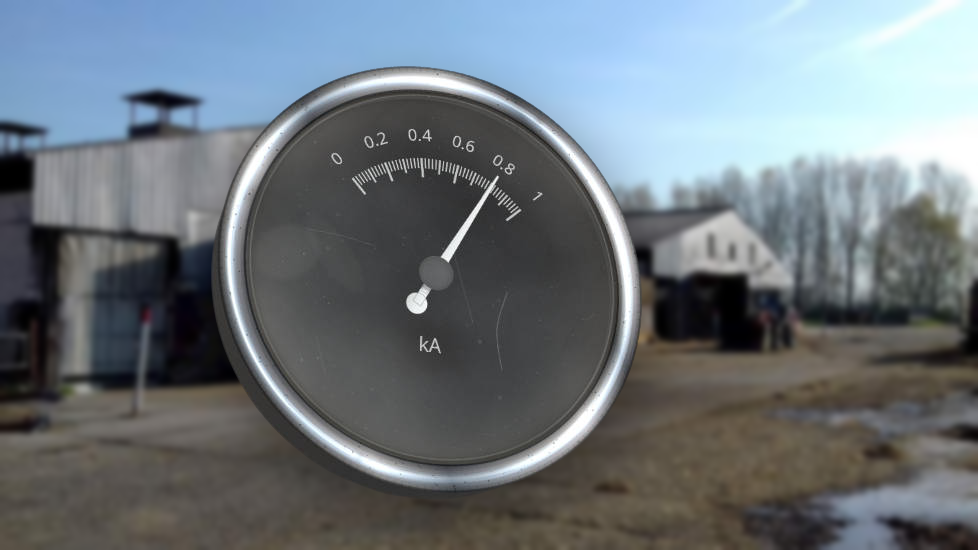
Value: 0.8
